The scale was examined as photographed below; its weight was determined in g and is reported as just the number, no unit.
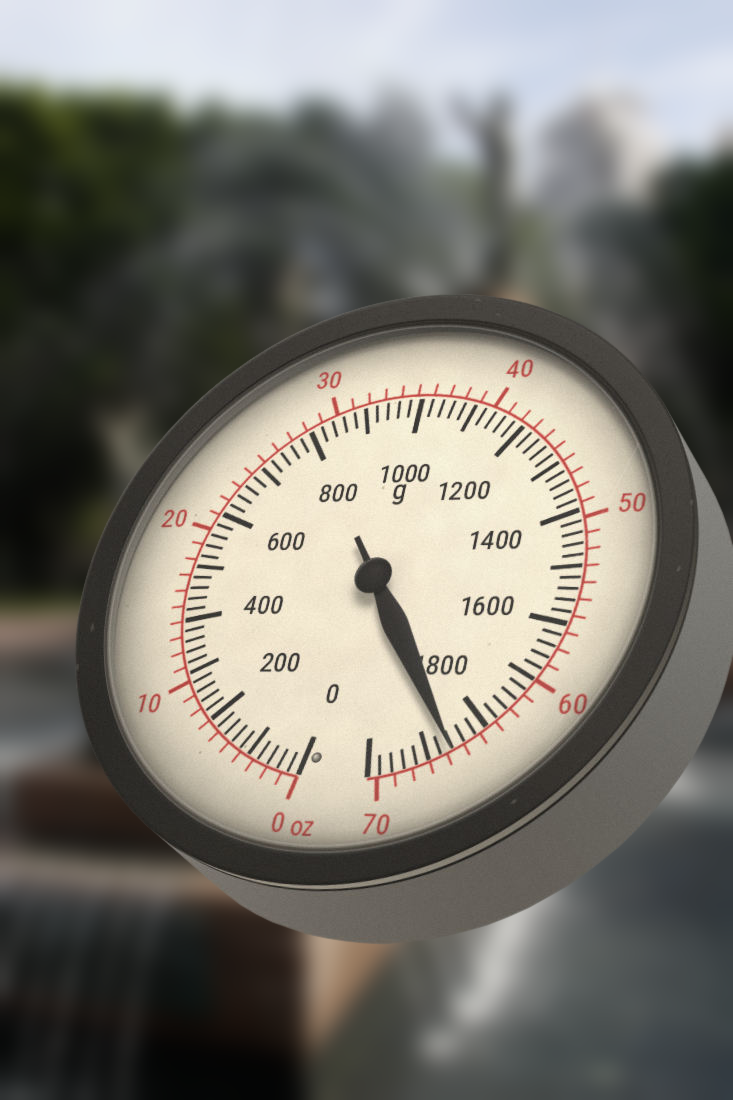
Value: 1860
